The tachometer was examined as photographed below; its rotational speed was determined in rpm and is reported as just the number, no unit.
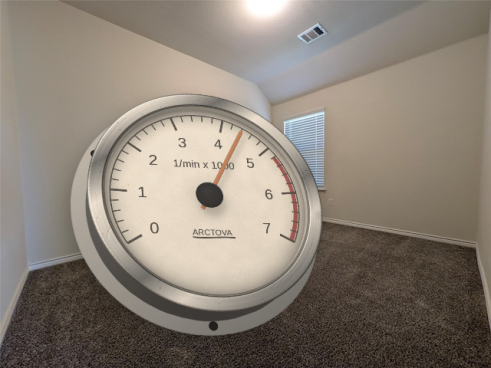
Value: 4400
